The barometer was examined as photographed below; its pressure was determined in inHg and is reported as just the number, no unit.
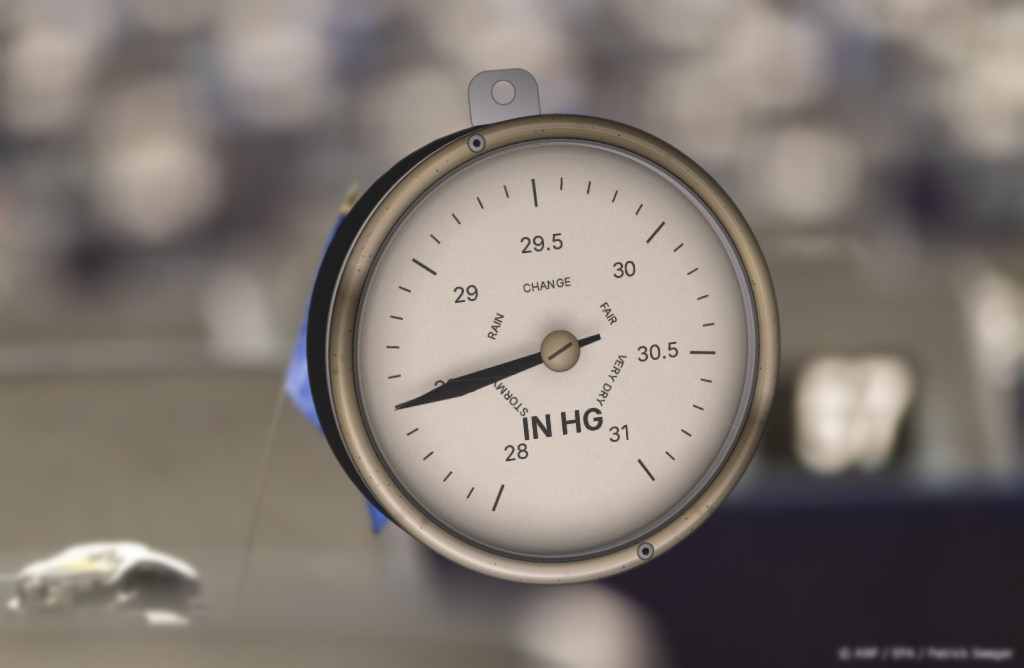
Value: 28.5
